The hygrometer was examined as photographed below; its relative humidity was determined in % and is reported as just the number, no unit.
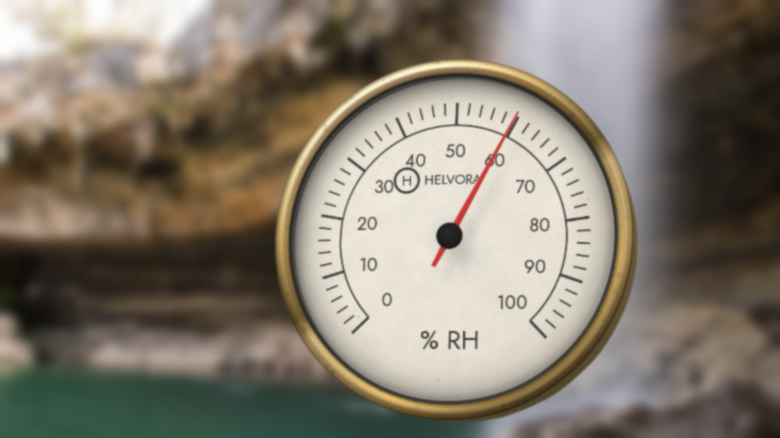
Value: 60
